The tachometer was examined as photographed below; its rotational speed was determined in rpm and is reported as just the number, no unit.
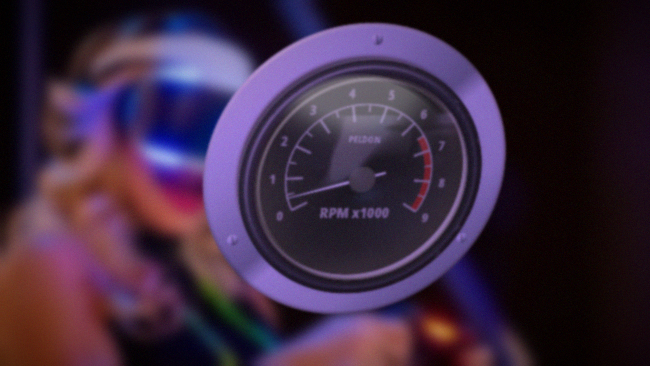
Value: 500
